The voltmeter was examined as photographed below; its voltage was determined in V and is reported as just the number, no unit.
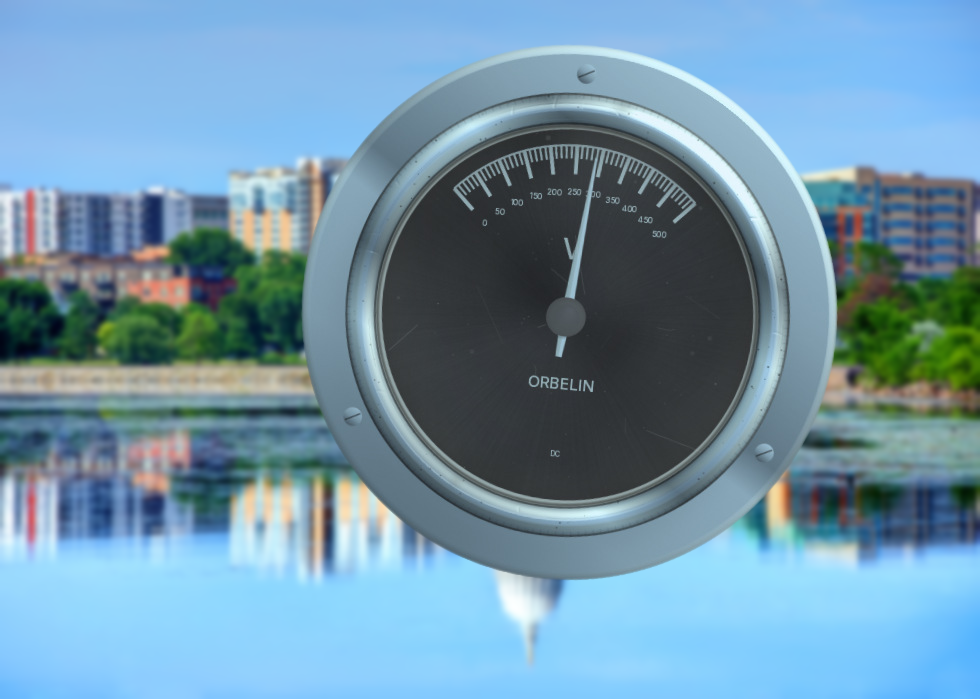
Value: 290
